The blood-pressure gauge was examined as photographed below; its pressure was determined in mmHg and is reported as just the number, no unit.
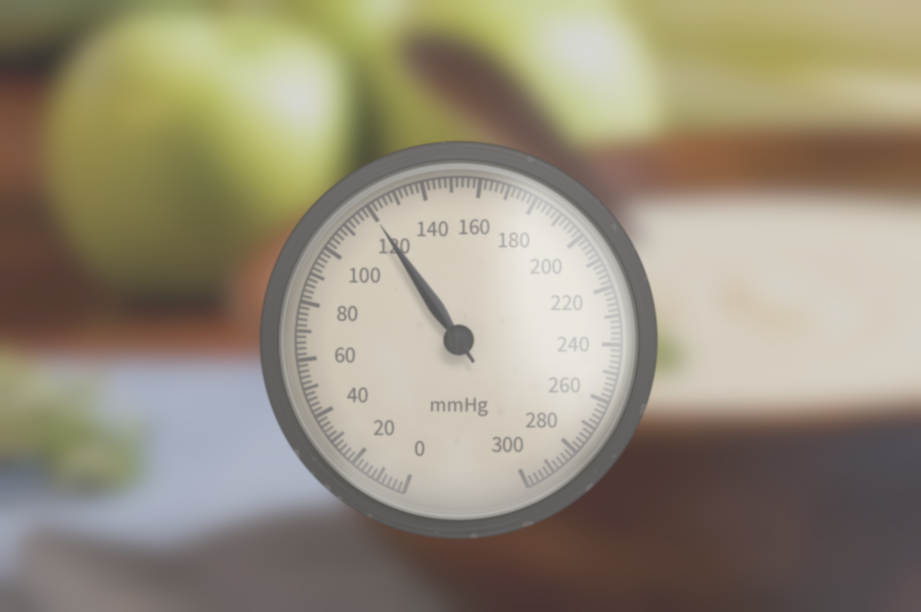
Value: 120
